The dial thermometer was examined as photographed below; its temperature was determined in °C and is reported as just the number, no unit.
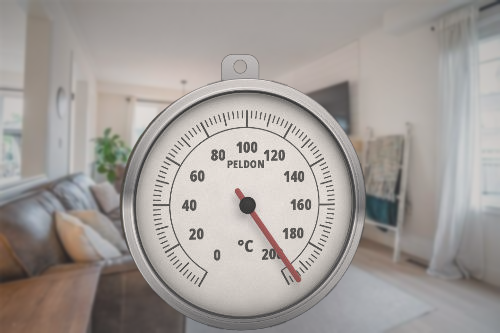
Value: 196
